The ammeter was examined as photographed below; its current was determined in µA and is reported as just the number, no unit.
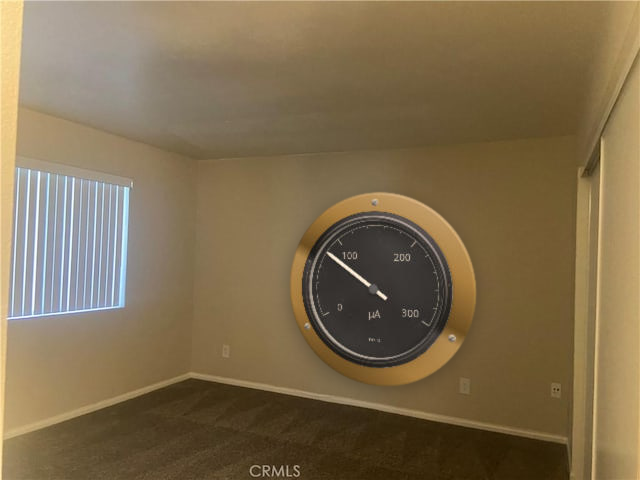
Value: 80
